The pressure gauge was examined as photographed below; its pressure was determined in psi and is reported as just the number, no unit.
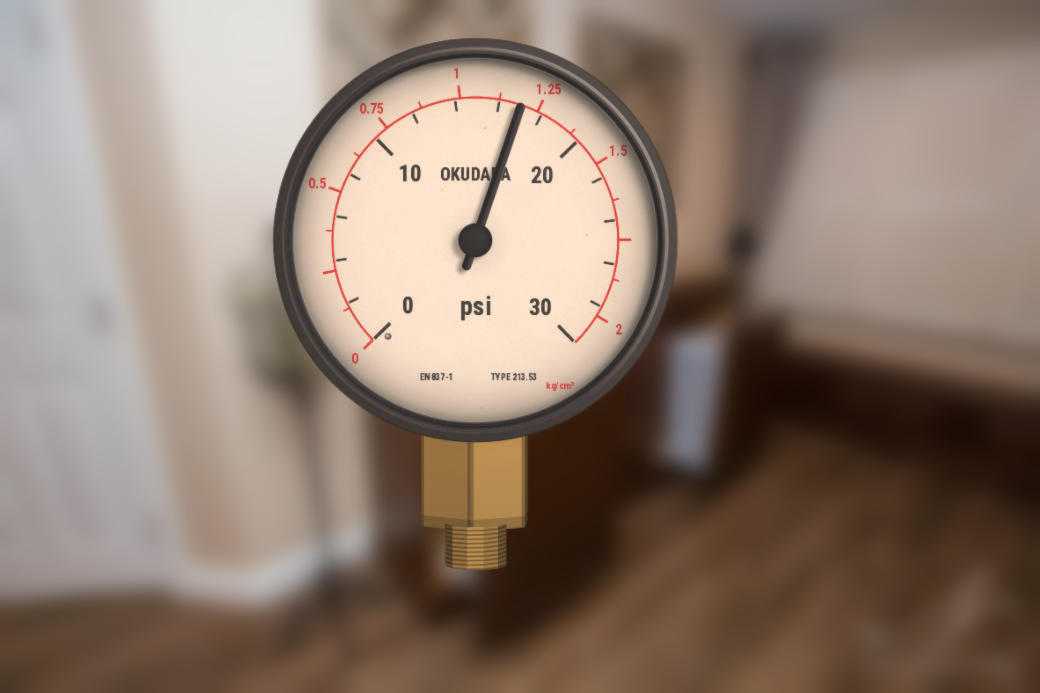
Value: 17
